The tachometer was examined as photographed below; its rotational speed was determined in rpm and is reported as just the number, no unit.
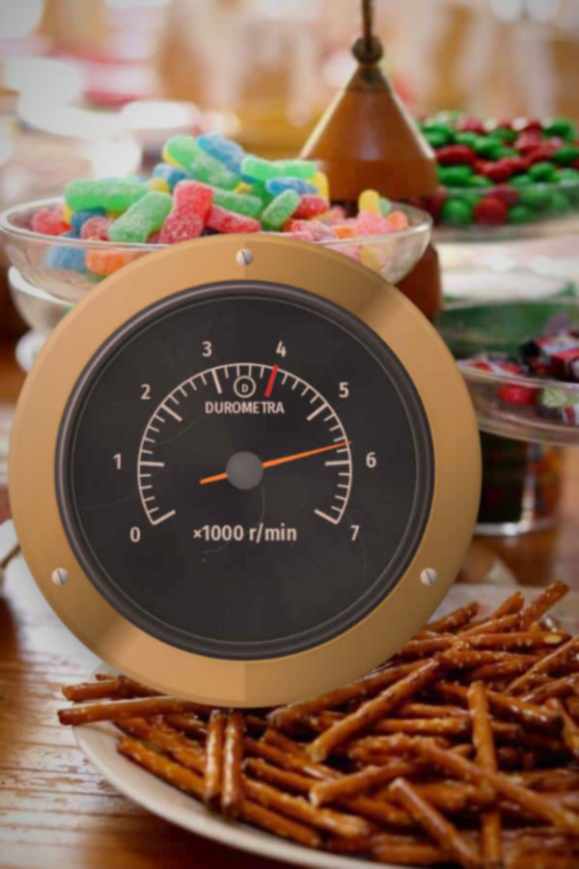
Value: 5700
